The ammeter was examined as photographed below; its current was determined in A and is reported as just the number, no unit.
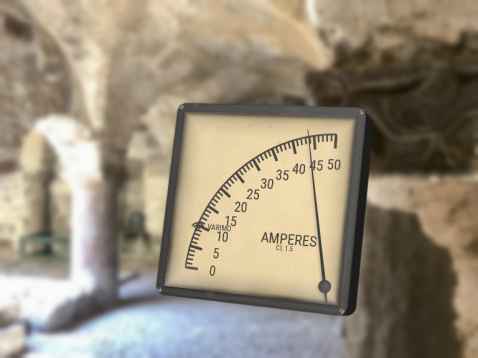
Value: 44
